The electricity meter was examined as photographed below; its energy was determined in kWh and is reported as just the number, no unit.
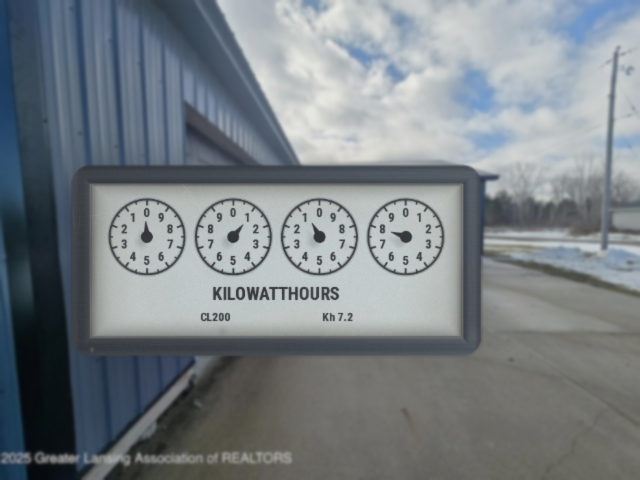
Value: 108
